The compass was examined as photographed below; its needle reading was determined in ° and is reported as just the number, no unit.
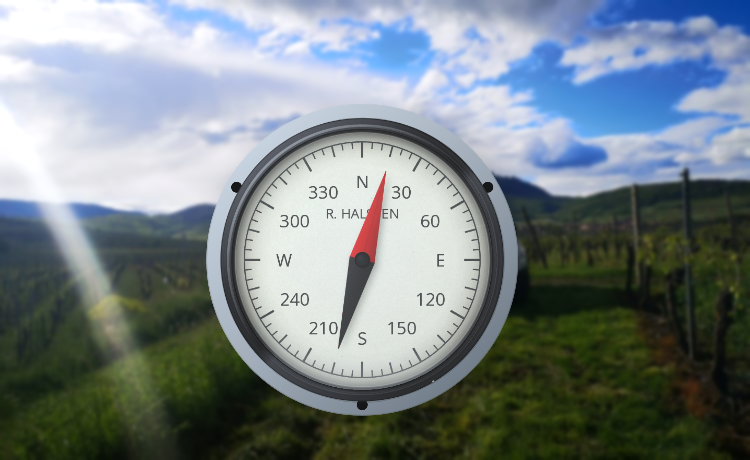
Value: 15
